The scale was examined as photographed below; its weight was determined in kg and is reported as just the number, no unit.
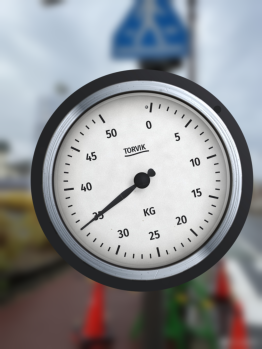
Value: 35
